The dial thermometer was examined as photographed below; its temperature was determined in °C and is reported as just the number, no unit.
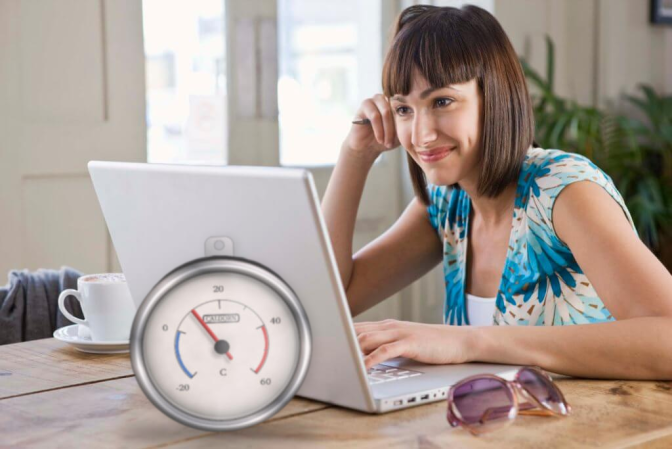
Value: 10
